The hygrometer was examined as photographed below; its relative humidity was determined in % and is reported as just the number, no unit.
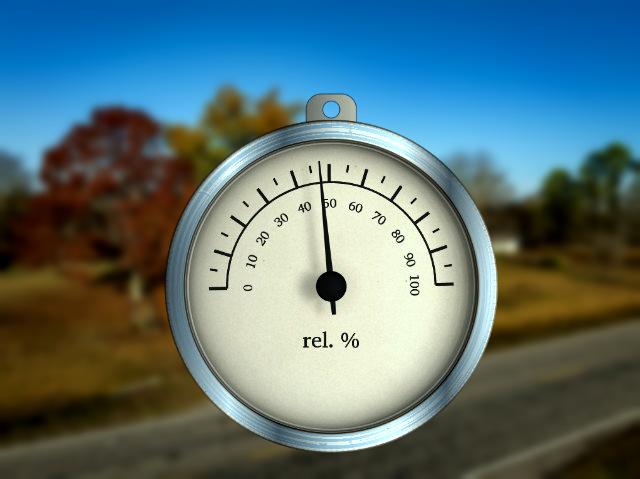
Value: 47.5
